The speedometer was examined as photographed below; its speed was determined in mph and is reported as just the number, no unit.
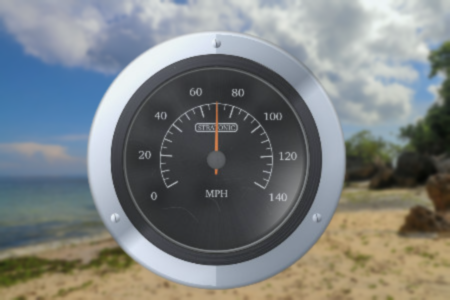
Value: 70
